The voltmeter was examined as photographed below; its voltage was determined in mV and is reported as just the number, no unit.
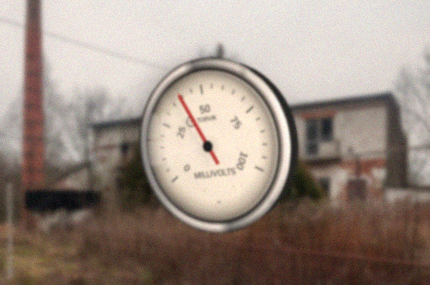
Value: 40
